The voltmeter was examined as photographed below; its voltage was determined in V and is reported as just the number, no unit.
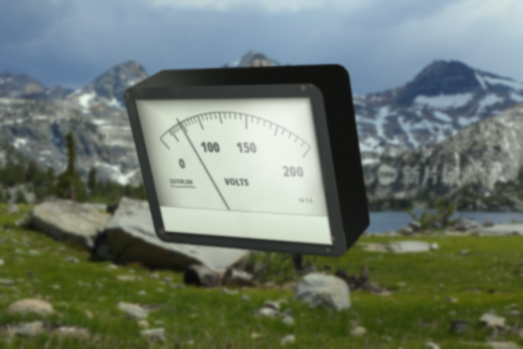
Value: 75
